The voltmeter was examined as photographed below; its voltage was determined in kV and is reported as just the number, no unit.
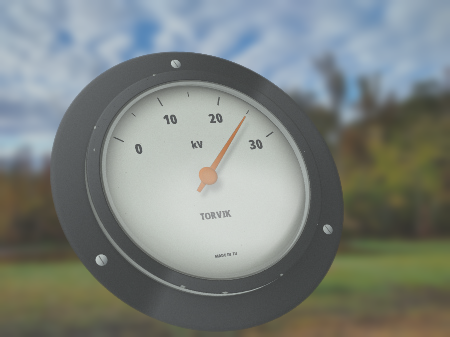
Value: 25
